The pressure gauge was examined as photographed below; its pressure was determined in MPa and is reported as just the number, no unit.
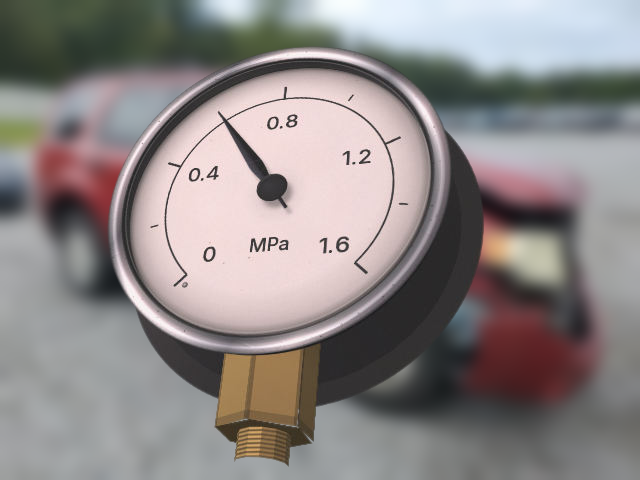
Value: 0.6
